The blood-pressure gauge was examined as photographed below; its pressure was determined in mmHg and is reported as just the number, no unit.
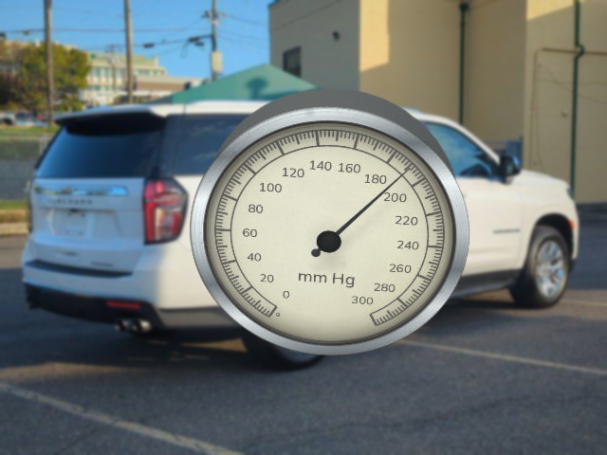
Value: 190
